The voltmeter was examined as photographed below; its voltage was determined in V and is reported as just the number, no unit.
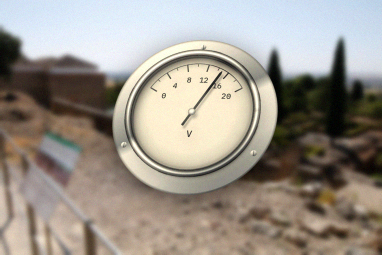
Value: 15
